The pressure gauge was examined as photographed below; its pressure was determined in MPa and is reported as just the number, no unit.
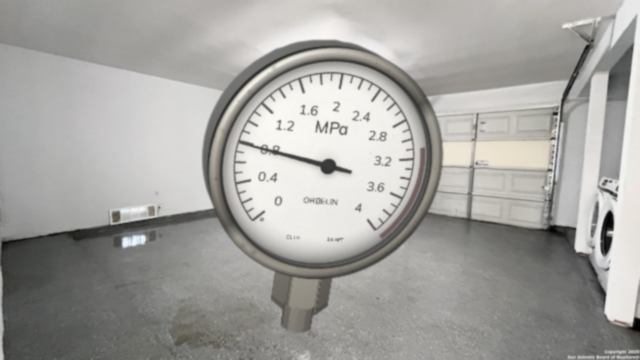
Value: 0.8
